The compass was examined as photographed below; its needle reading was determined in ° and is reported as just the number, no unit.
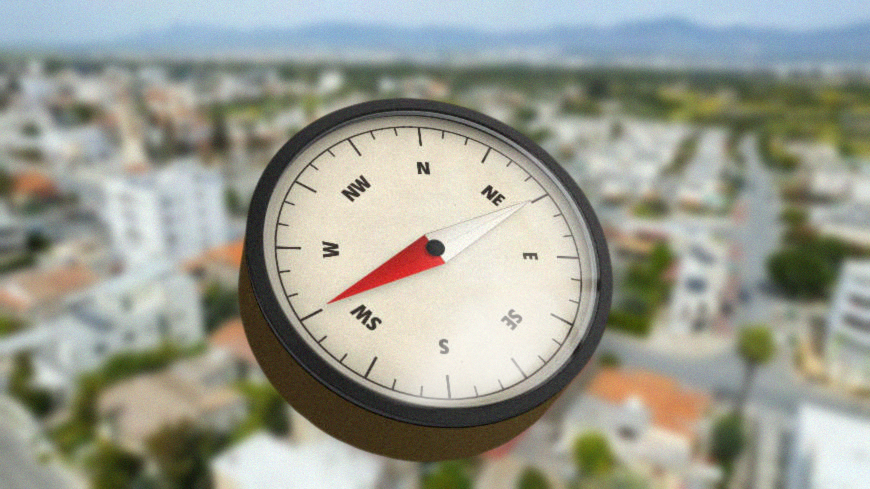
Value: 240
